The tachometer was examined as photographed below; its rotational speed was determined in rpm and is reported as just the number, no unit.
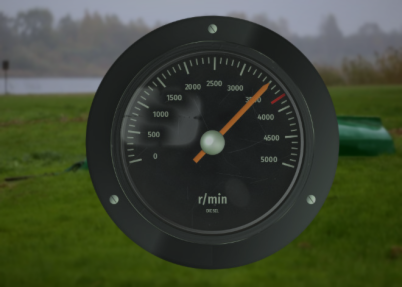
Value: 3500
